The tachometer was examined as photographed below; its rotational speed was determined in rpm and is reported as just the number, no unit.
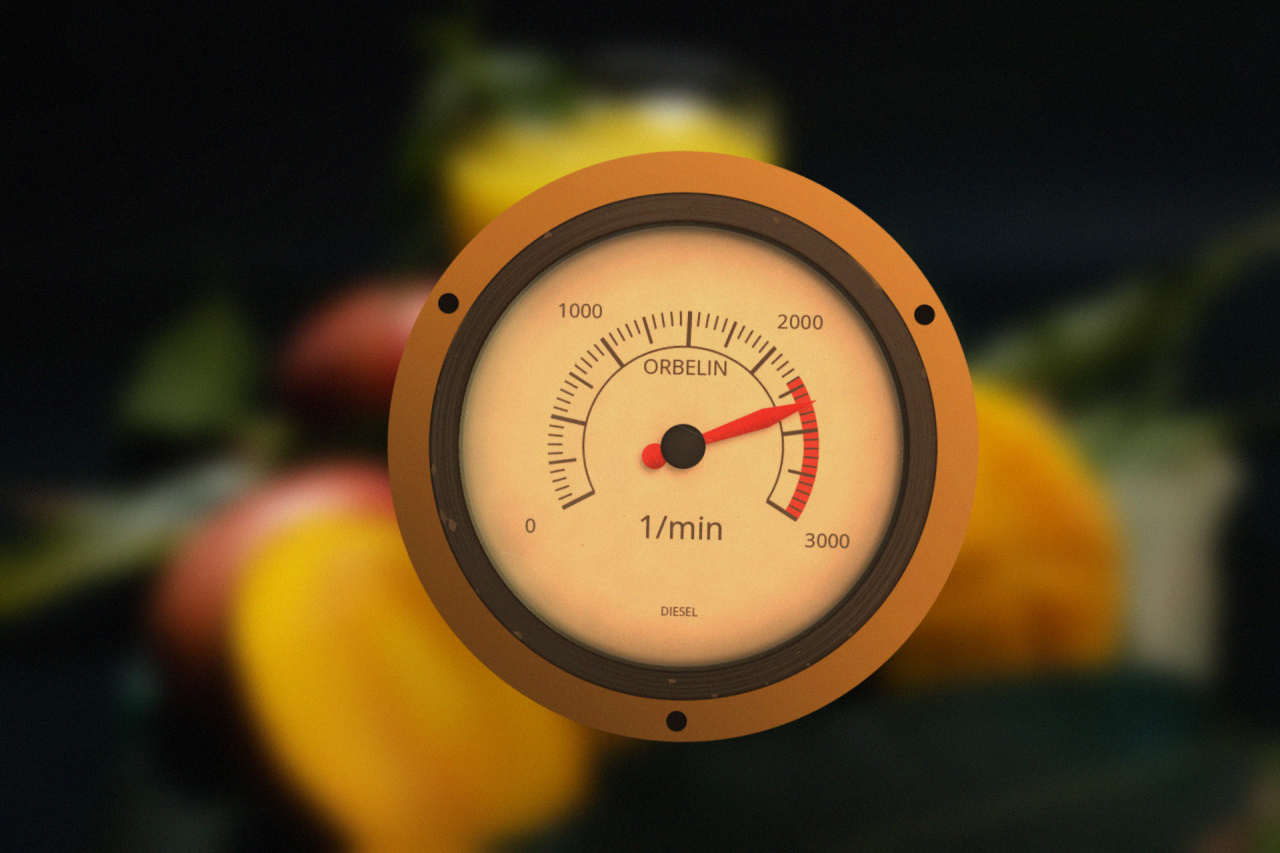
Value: 2350
